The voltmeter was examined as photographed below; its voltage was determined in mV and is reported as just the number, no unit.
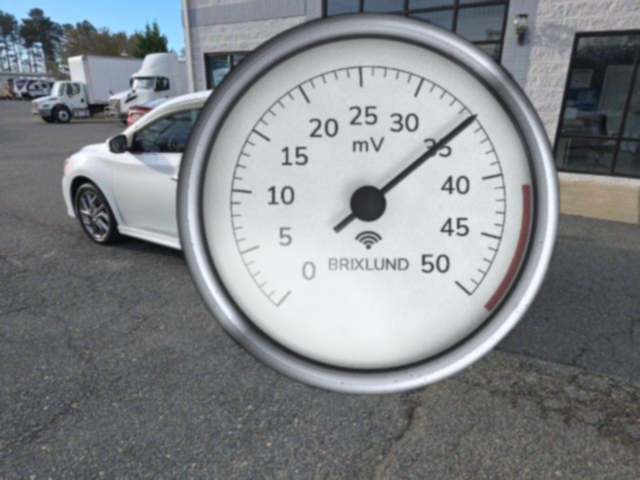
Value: 35
